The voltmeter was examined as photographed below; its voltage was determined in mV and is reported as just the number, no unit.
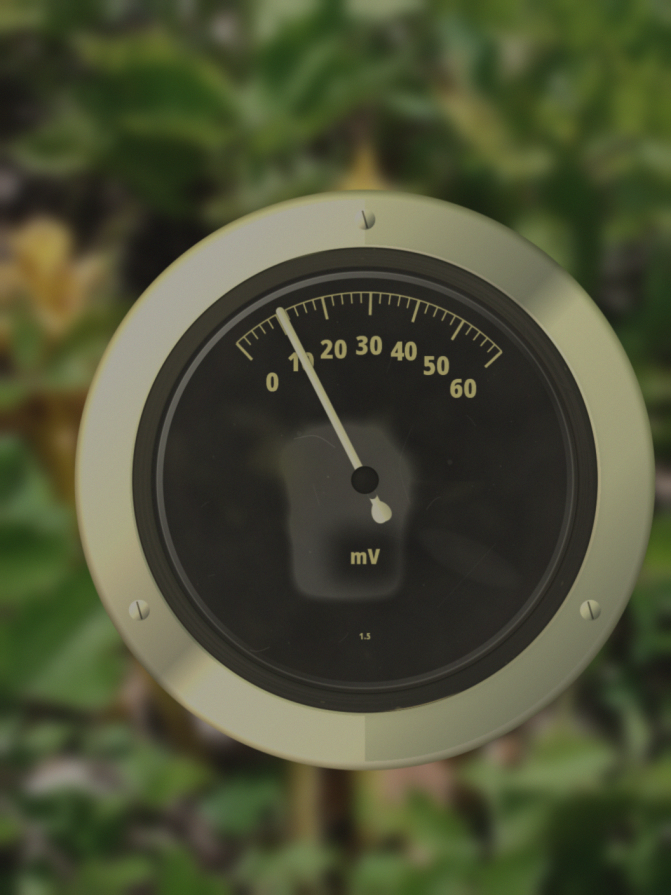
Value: 11
